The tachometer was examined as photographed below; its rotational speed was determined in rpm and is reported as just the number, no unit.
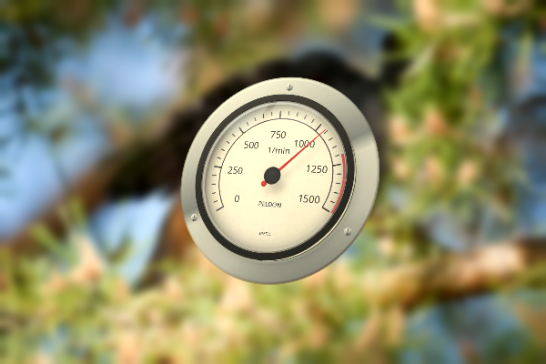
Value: 1050
